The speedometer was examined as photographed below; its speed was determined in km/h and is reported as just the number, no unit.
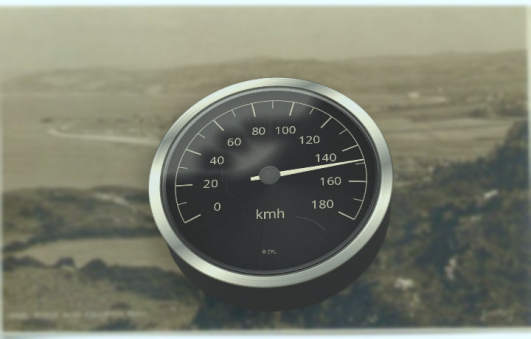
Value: 150
